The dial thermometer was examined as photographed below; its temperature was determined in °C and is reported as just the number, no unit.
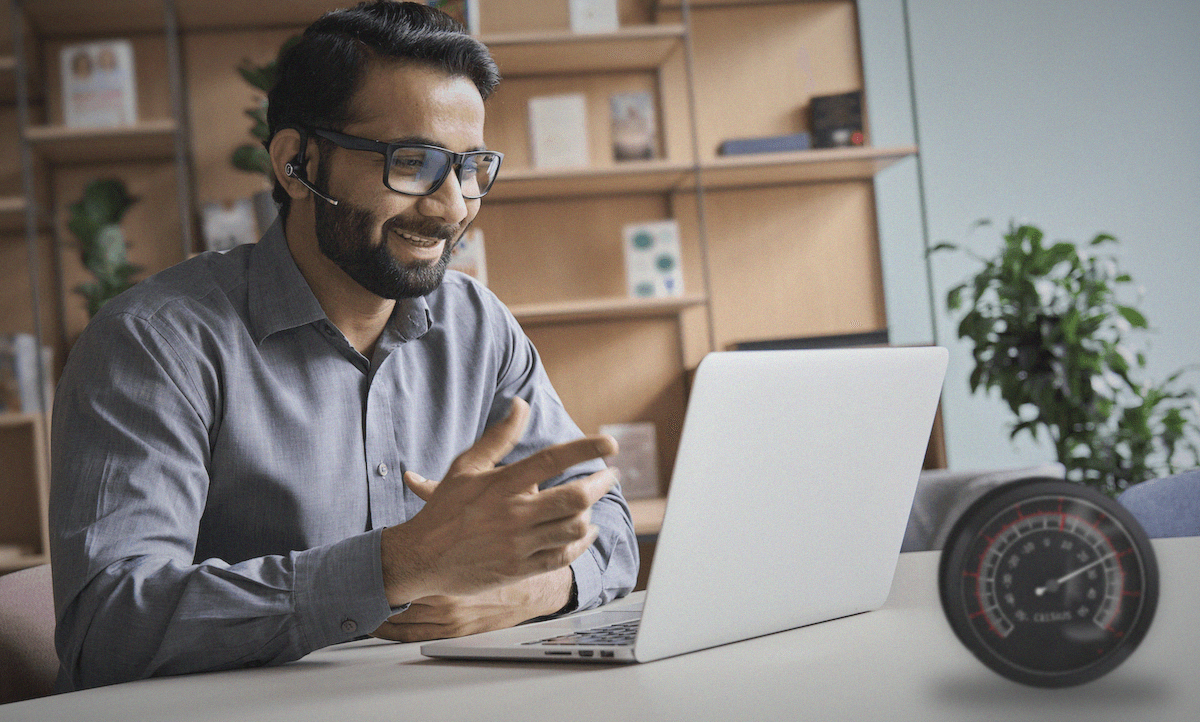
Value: 25
